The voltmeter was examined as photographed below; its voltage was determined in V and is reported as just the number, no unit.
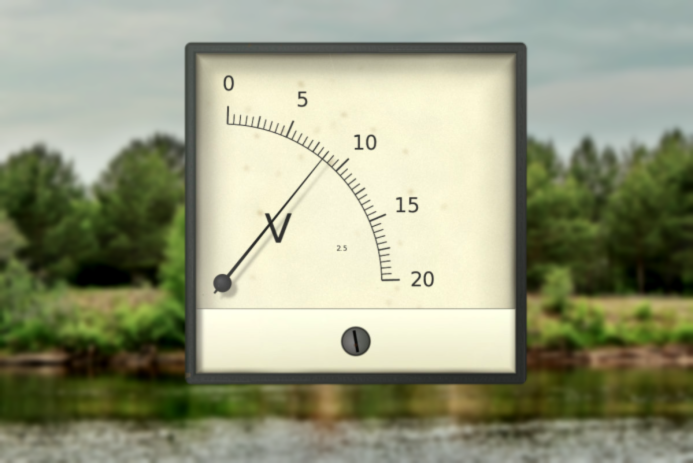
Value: 8.5
